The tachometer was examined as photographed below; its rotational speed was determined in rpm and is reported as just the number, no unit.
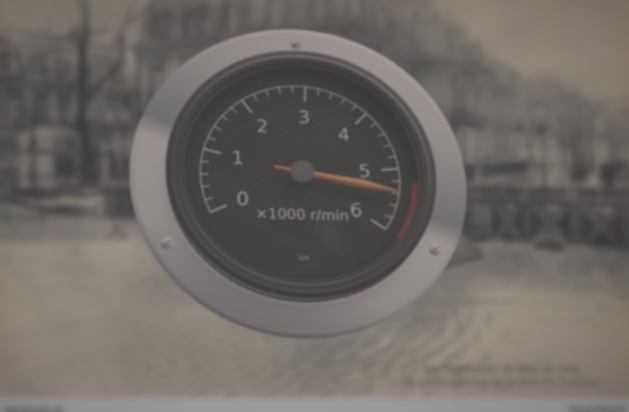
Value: 5400
